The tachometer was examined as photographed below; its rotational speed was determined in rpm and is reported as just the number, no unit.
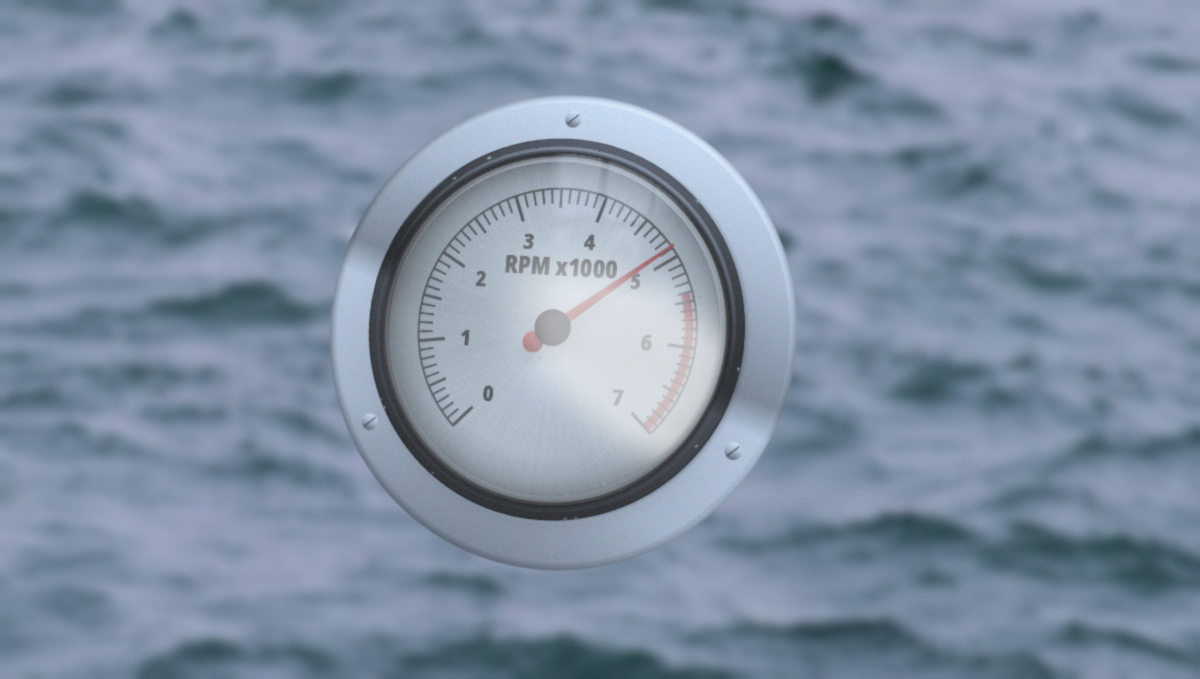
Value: 4900
